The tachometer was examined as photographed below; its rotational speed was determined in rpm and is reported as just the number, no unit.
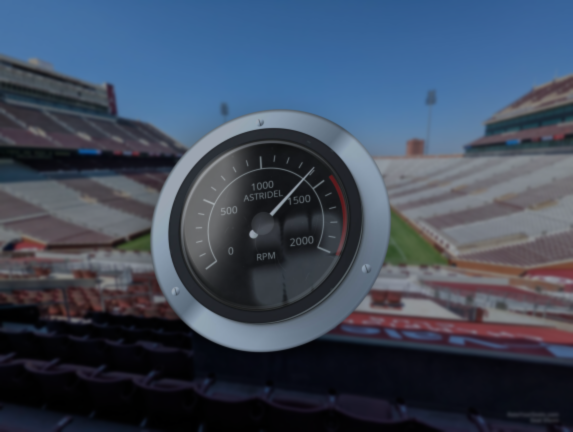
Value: 1400
